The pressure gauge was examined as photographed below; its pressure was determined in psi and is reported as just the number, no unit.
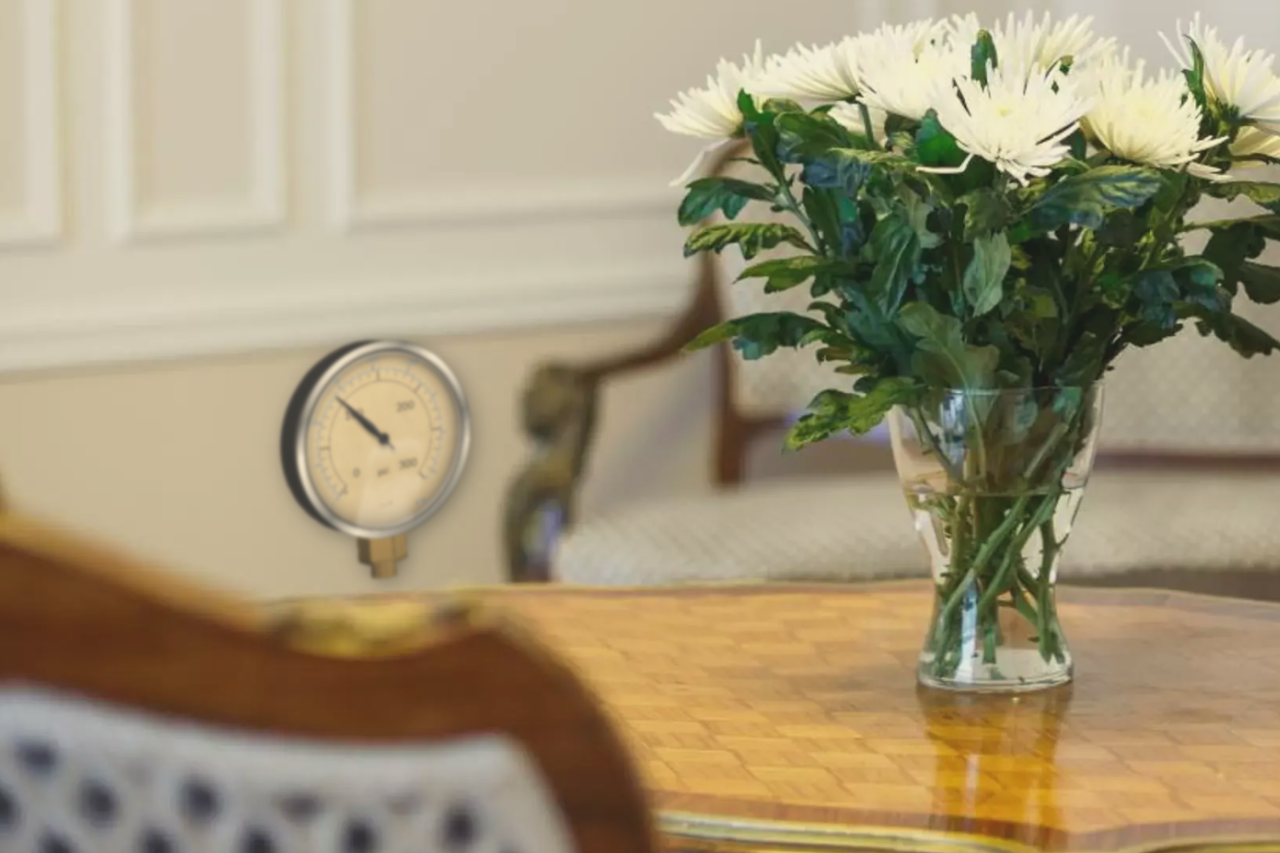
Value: 100
